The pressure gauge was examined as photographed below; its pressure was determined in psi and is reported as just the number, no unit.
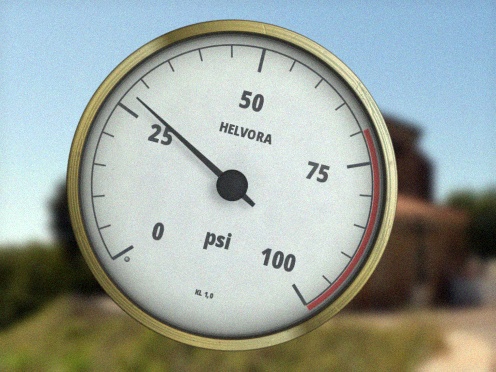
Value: 27.5
